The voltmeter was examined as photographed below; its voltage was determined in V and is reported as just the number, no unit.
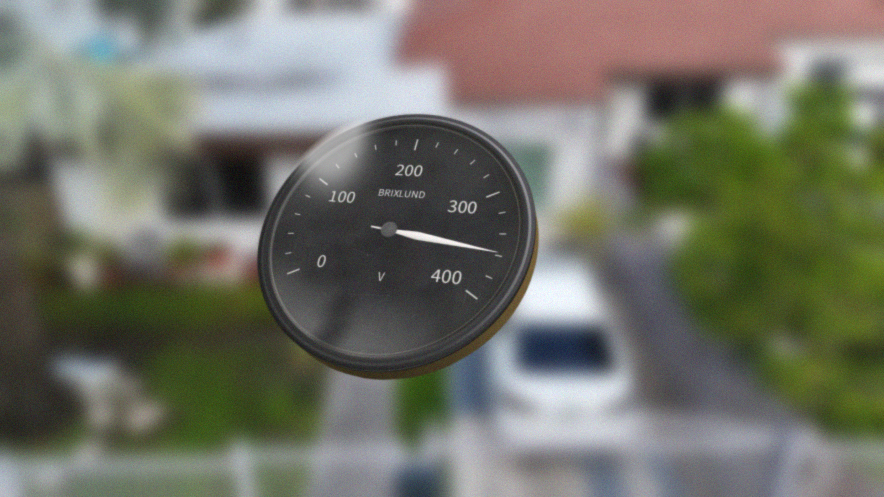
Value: 360
